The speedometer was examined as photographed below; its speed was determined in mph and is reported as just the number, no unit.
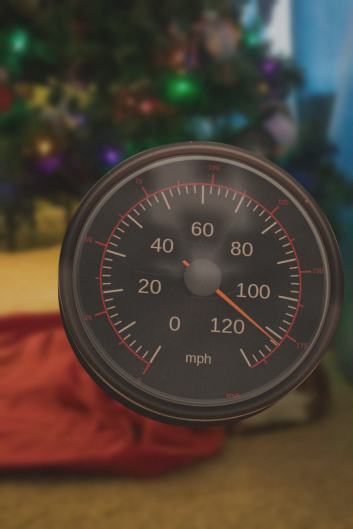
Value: 112
